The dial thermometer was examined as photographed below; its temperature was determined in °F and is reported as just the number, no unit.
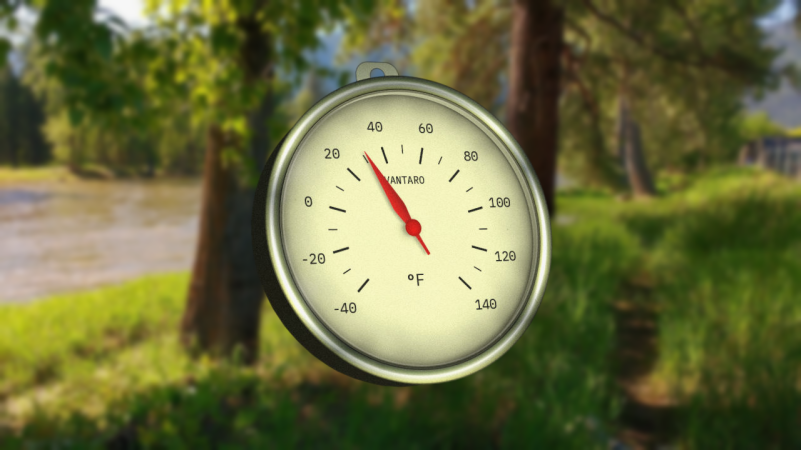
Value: 30
